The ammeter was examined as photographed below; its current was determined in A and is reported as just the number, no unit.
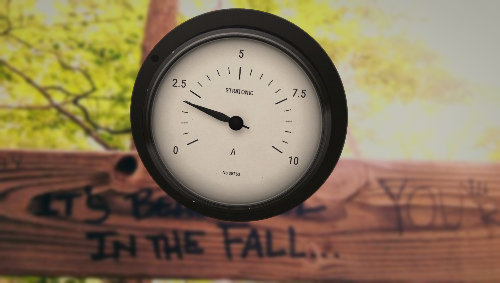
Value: 2
